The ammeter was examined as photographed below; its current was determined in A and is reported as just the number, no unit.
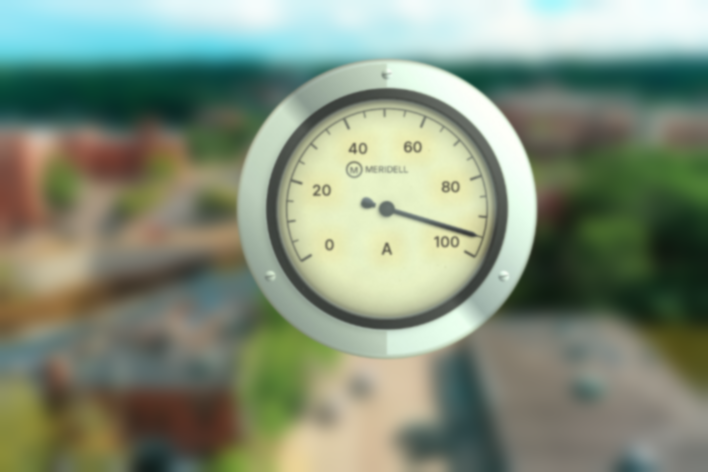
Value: 95
